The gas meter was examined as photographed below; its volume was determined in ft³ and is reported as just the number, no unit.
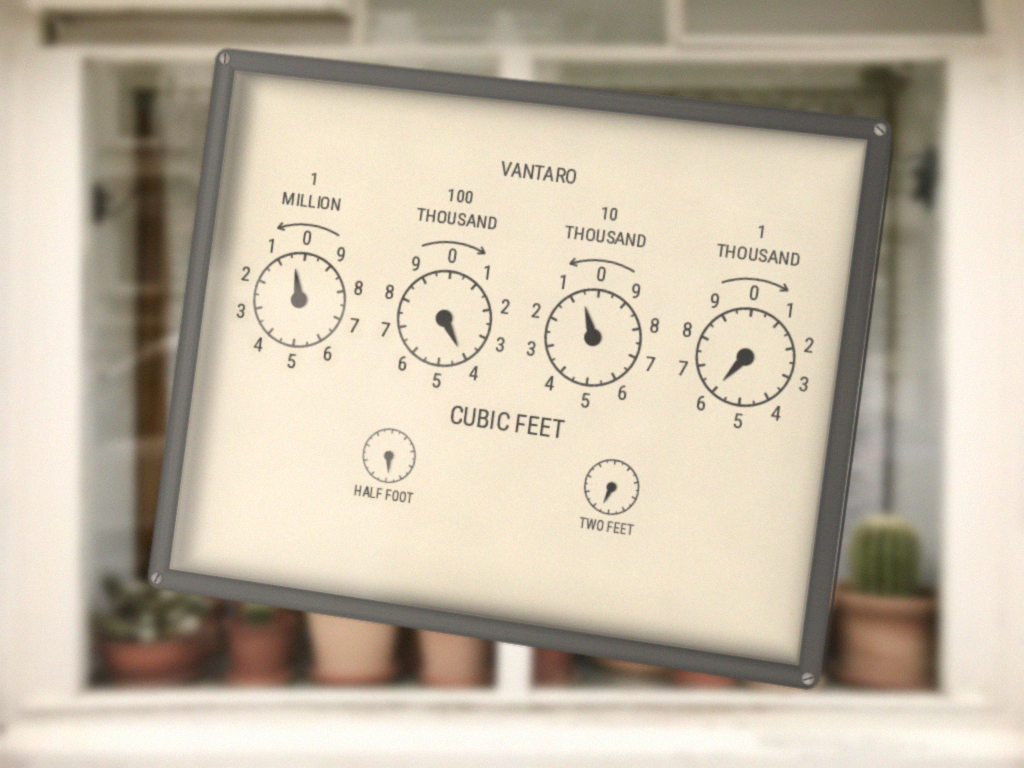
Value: 40600
